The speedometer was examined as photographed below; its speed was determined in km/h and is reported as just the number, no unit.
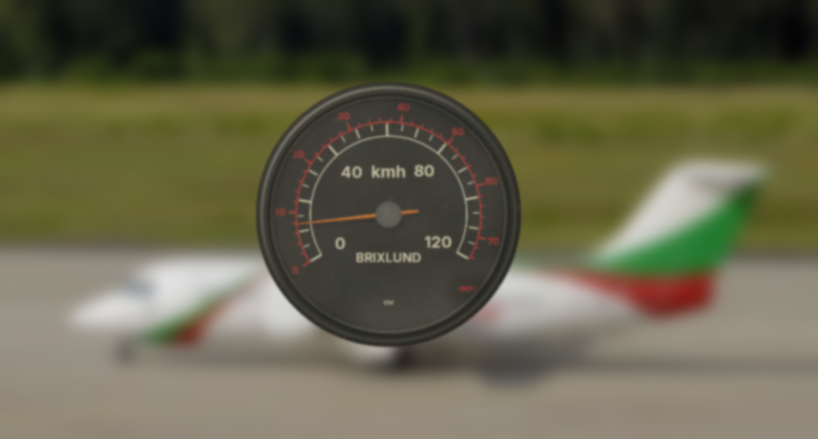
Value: 12.5
